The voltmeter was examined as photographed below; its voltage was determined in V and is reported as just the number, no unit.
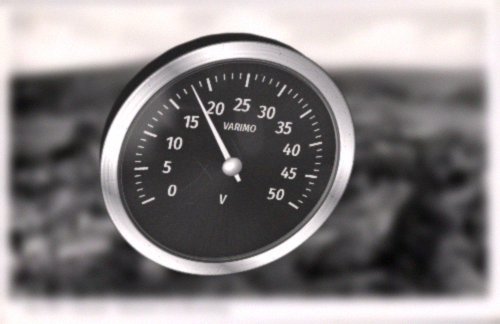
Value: 18
